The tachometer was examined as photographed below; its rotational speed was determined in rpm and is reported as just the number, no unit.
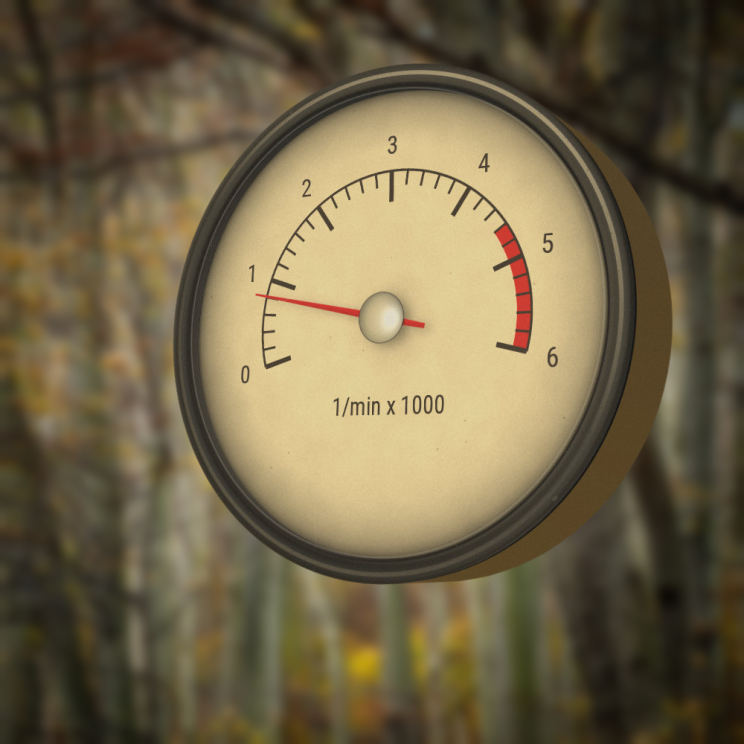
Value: 800
